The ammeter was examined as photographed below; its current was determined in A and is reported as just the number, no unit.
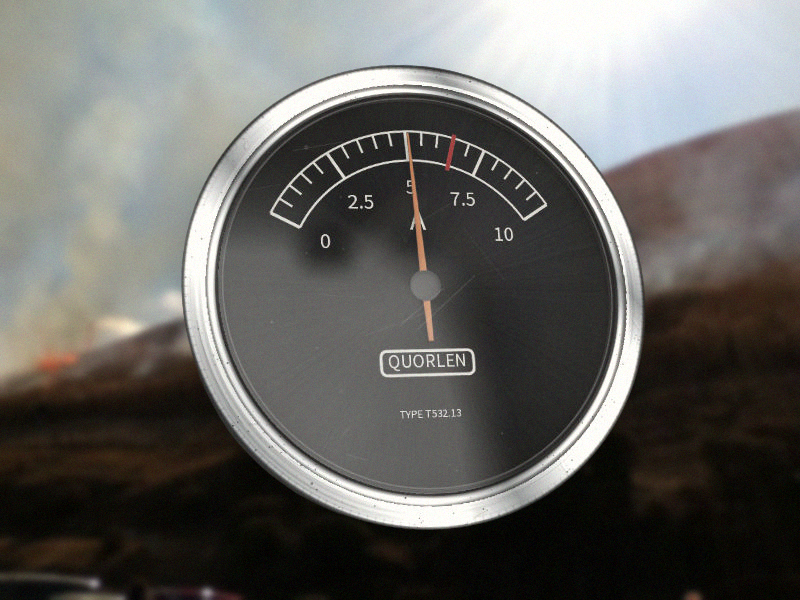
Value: 5
